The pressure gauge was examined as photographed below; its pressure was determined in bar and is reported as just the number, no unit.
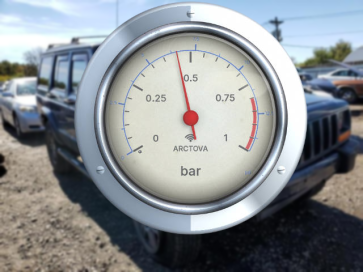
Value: 0.45
